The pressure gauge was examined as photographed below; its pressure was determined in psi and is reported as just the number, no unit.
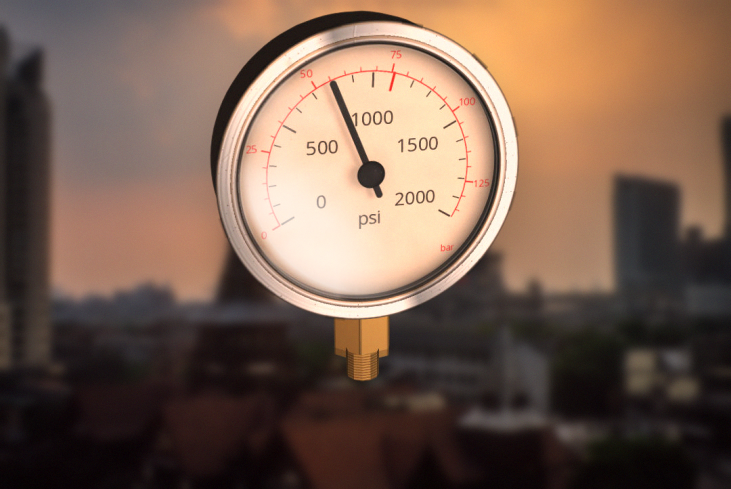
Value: 800
